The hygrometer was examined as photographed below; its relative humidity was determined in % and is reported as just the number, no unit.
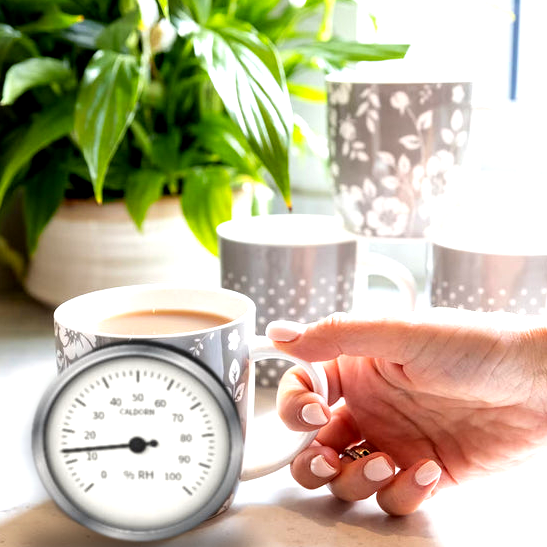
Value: 14
